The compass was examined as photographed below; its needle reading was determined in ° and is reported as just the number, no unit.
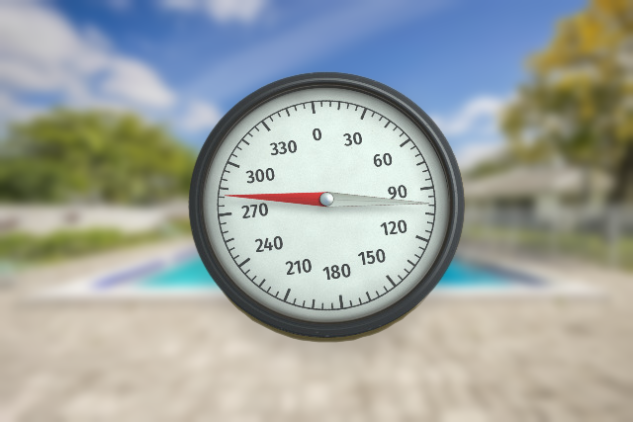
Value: 280
